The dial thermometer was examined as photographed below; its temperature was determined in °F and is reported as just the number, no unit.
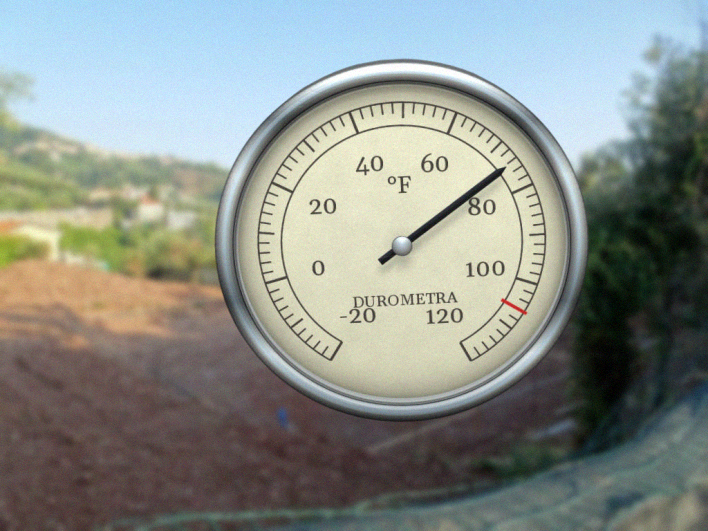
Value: 74
